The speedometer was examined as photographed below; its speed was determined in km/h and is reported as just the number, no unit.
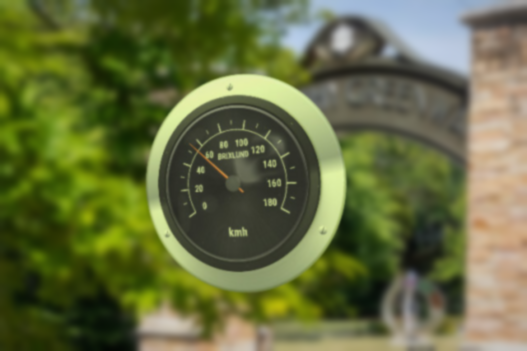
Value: 55
